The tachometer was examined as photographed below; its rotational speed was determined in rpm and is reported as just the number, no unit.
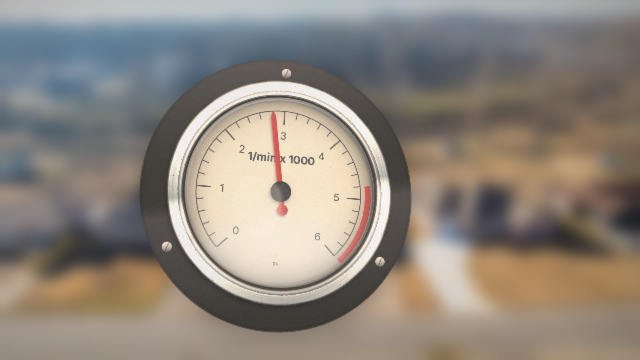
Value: 2800
